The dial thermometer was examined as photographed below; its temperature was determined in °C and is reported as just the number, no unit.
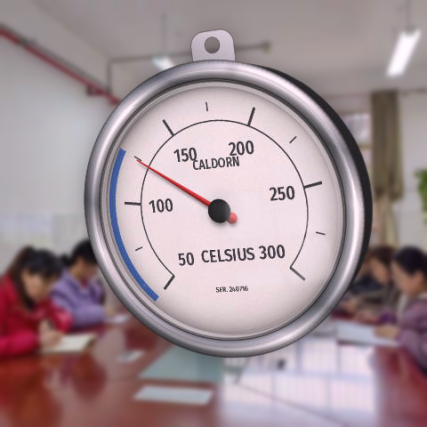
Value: 125
